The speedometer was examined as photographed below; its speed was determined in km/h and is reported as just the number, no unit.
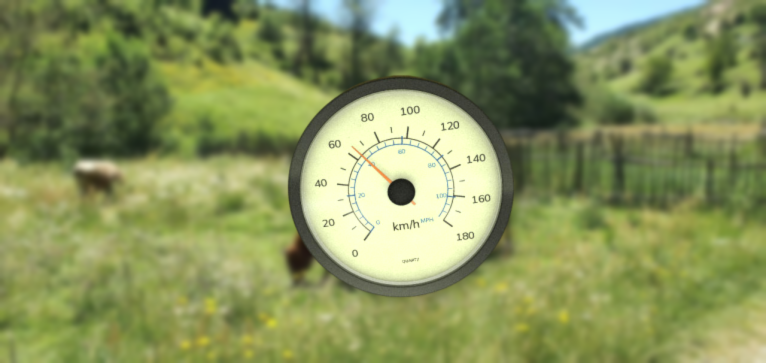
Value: 65
